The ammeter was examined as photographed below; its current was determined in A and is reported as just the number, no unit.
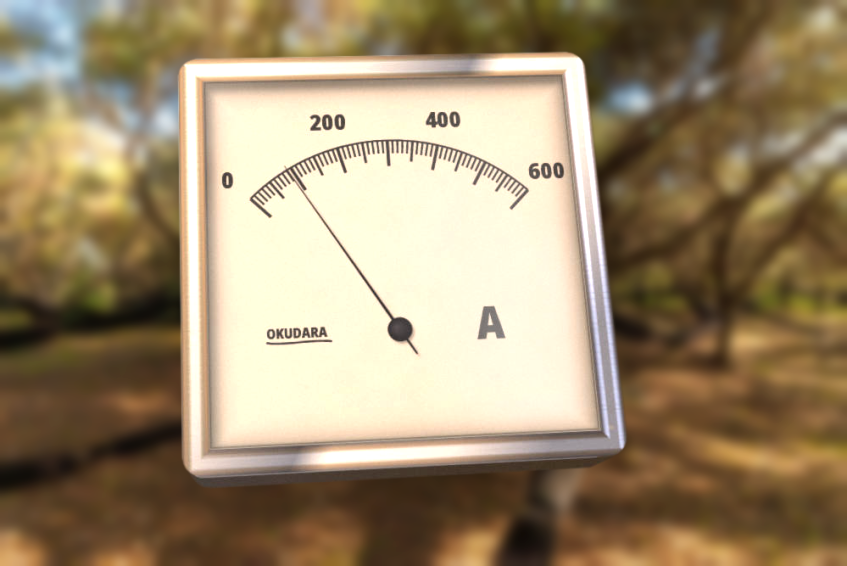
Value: 90
